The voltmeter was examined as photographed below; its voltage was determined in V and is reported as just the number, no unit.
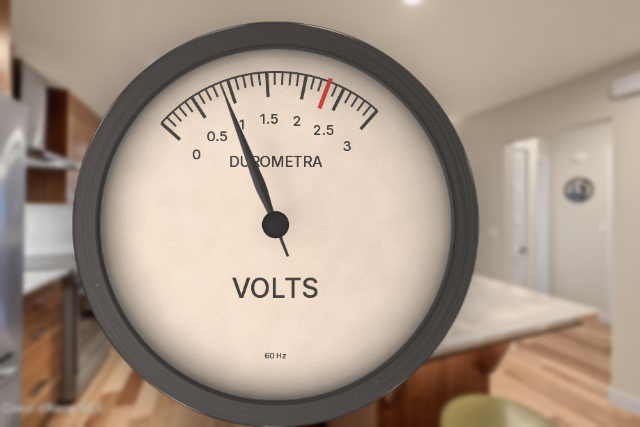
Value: 0.9
